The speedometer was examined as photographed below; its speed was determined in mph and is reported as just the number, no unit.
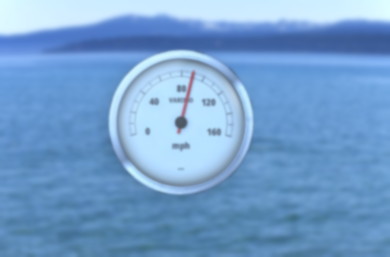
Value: 90
